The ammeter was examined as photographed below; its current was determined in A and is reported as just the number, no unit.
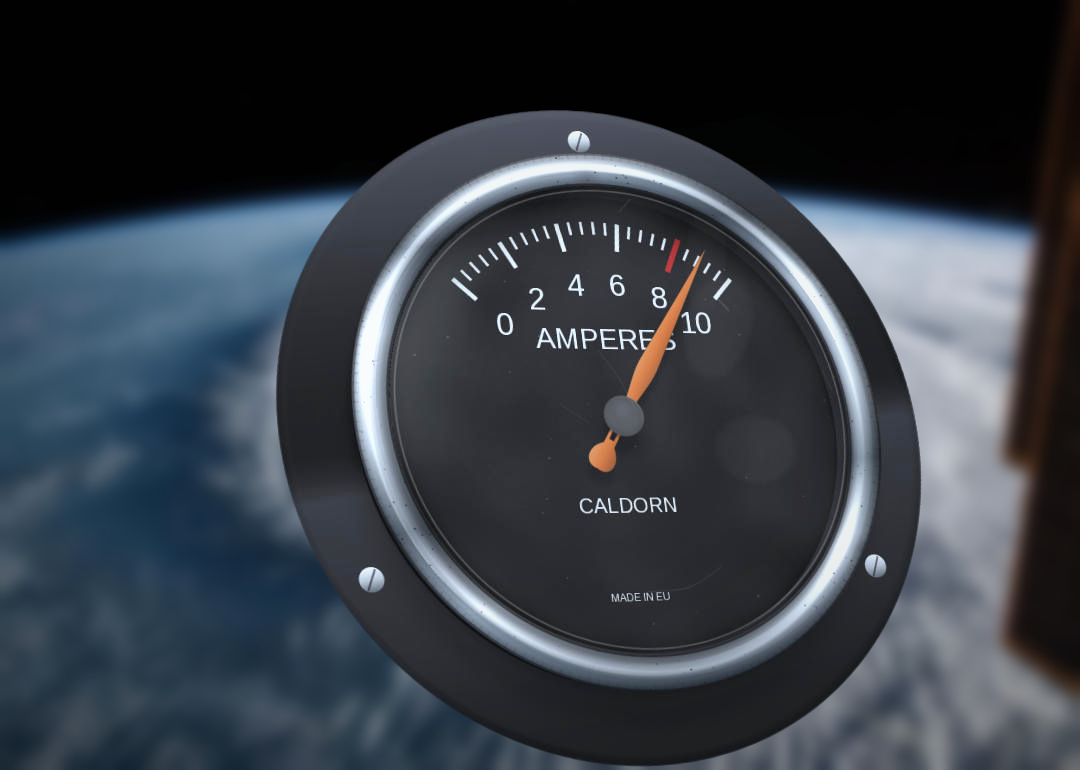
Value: 8.8
